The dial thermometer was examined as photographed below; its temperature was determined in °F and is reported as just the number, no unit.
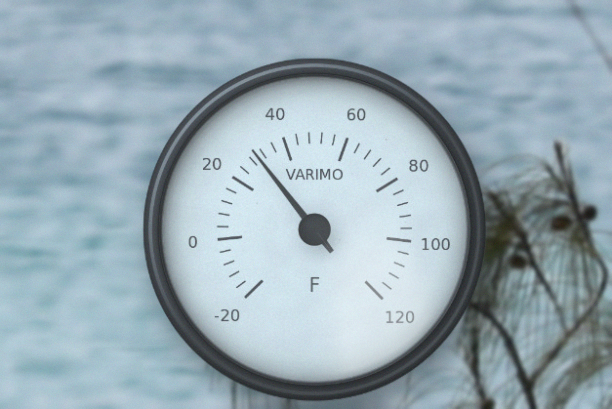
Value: 30
